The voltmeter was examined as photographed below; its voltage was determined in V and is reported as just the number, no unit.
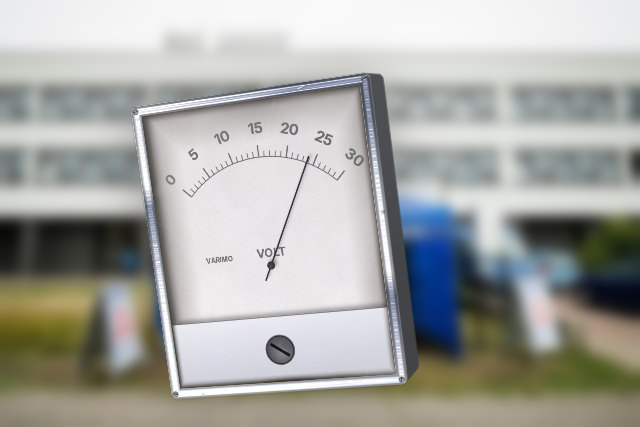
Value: 24
